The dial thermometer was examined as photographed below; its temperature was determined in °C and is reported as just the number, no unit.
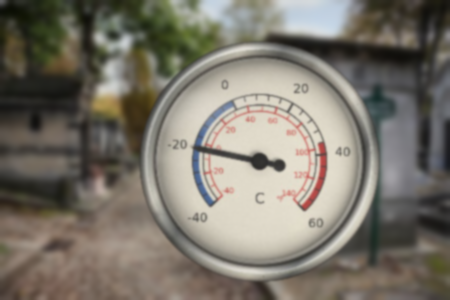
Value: -20
